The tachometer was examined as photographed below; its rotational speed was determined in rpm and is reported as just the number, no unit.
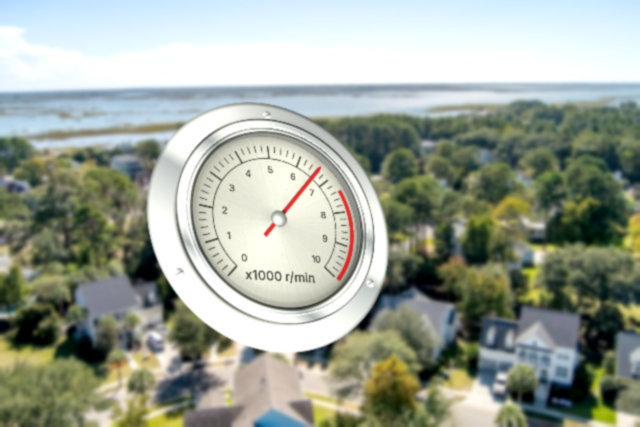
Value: 6600
